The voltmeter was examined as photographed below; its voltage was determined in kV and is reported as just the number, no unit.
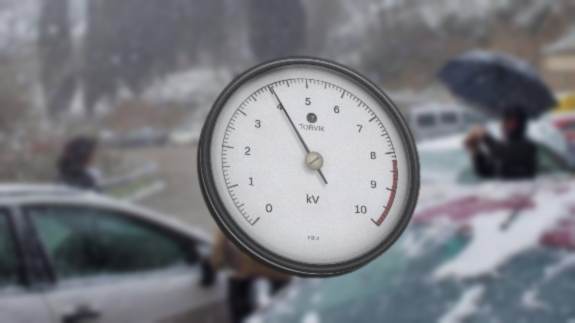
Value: 4
